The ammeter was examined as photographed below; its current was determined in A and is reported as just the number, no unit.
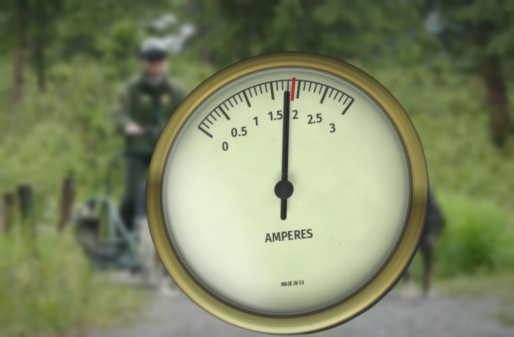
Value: 1.8
